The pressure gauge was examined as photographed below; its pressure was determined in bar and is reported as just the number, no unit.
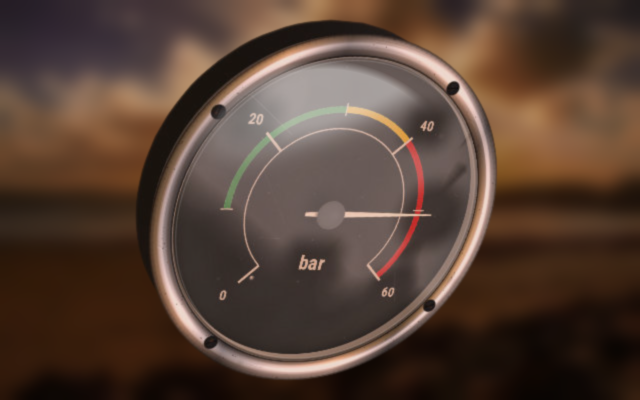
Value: 50
